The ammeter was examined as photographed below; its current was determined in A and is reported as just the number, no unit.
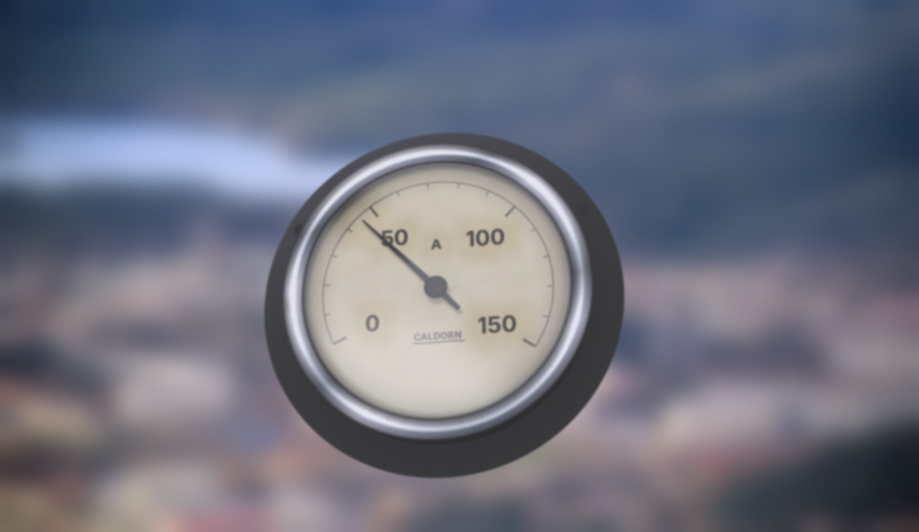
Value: 45
